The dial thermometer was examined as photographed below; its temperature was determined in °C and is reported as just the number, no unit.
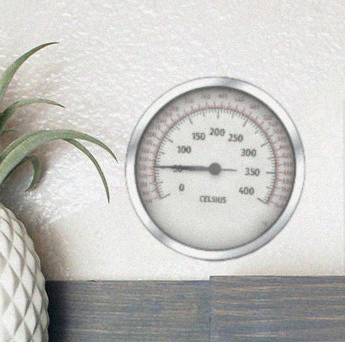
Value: 50
